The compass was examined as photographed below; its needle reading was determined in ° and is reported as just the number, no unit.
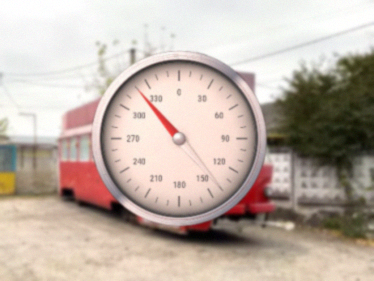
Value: 320
